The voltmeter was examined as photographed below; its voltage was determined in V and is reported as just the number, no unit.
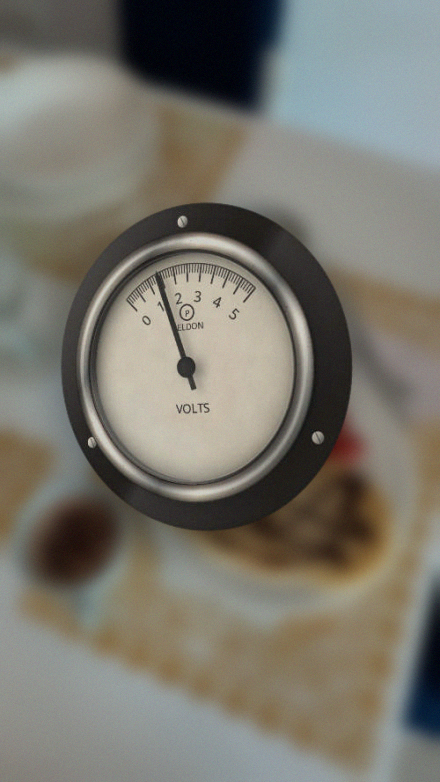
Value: 1.5
